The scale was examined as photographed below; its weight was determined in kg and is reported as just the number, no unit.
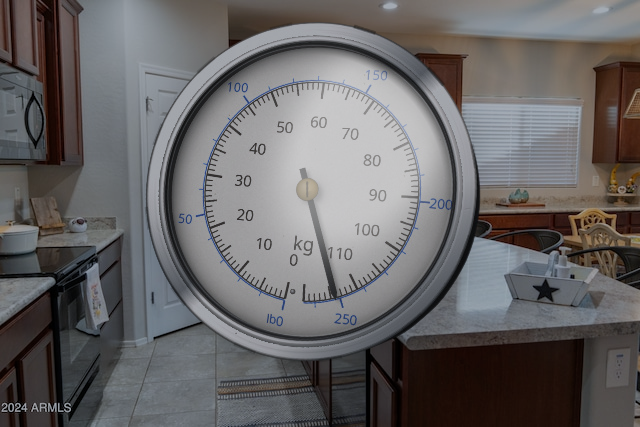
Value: 114
